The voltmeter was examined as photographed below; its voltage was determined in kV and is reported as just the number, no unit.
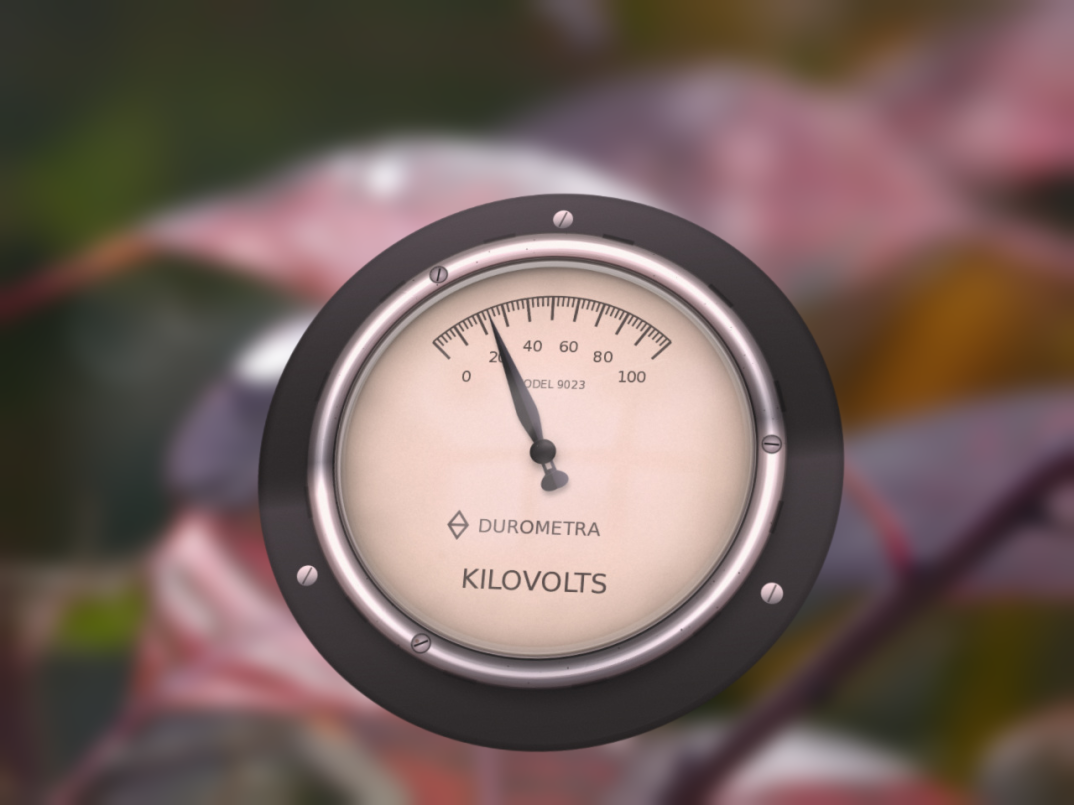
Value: 24
